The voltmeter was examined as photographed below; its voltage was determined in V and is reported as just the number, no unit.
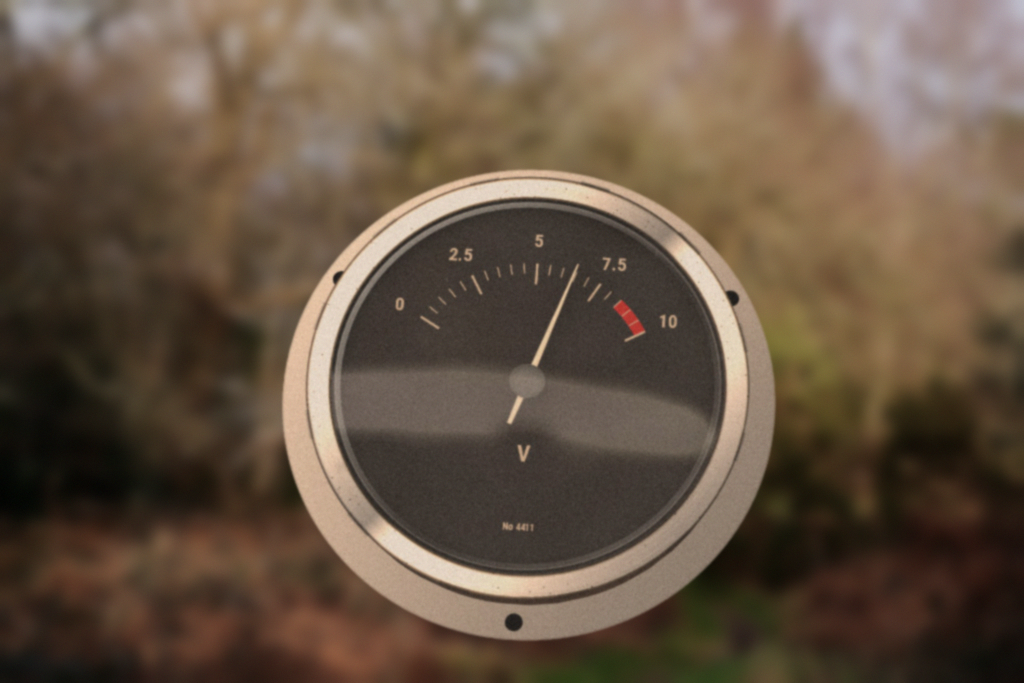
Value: 6.5
